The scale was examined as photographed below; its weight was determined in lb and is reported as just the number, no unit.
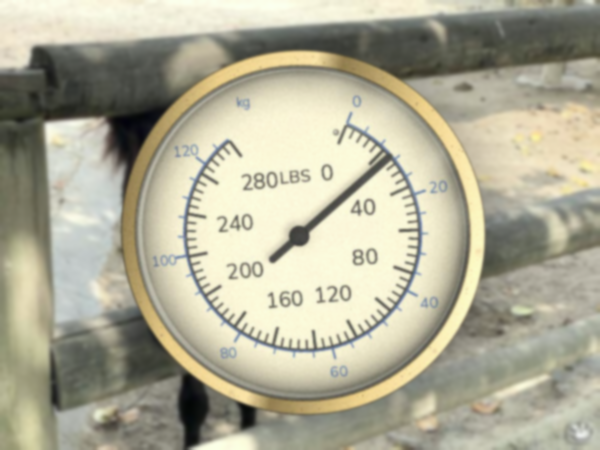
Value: 24
